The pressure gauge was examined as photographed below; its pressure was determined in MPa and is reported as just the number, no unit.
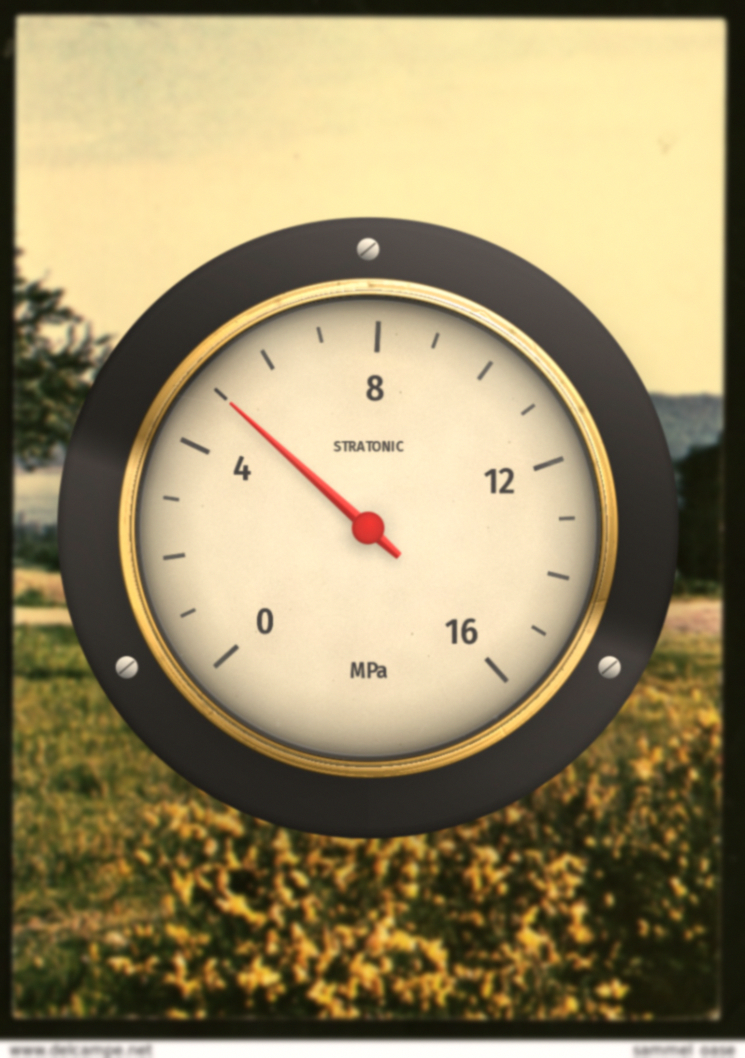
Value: 5
